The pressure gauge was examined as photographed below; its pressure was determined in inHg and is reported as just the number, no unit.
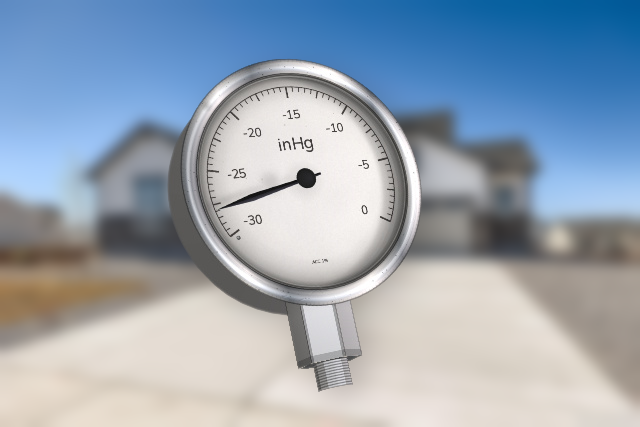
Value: -28
